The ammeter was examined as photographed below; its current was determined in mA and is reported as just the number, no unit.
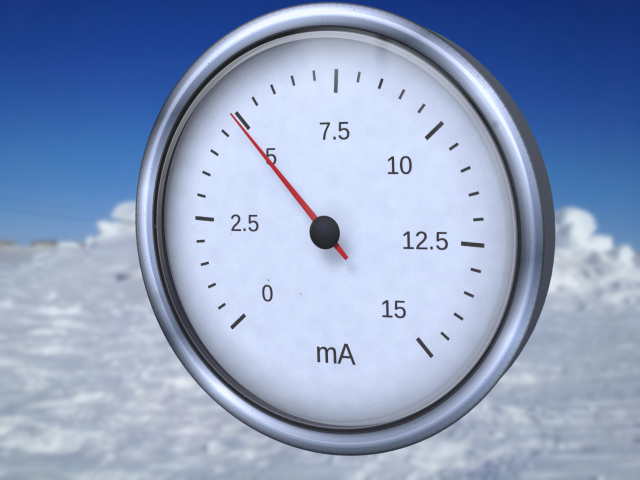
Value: 5
